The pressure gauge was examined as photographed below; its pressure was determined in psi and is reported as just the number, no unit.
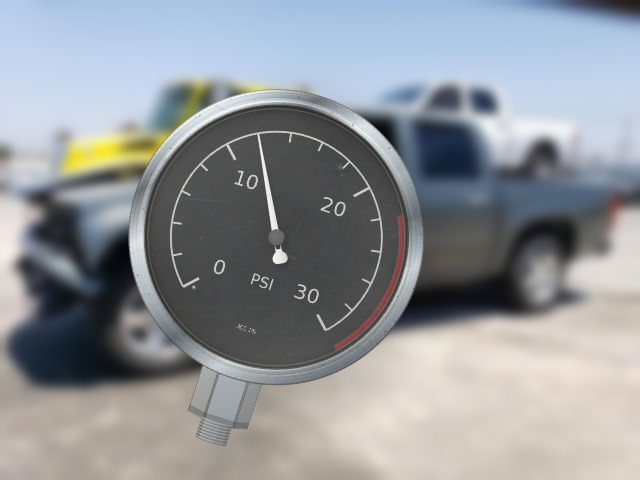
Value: 12
